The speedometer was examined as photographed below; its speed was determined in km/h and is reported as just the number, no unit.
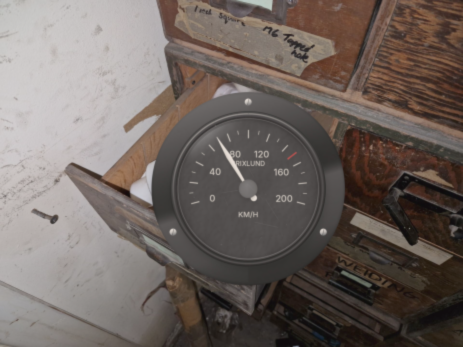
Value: 70
